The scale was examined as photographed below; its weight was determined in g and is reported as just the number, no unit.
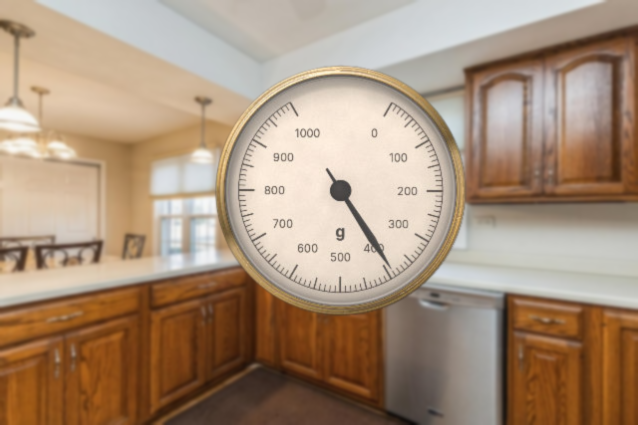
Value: 390
